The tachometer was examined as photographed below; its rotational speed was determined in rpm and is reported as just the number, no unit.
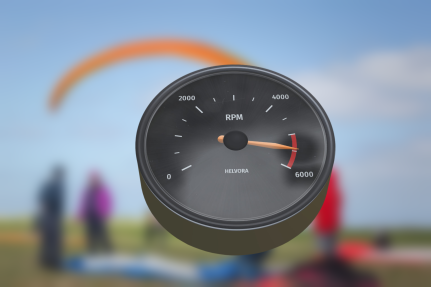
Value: 5500
